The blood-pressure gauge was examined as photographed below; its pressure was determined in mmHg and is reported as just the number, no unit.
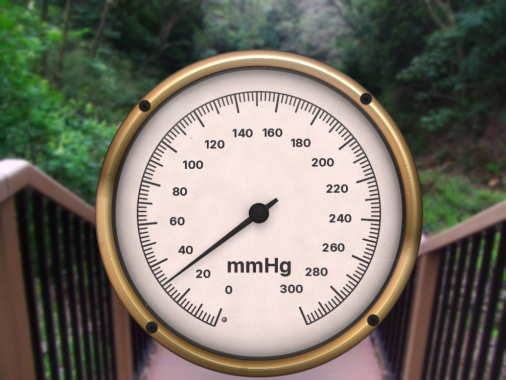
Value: 30
